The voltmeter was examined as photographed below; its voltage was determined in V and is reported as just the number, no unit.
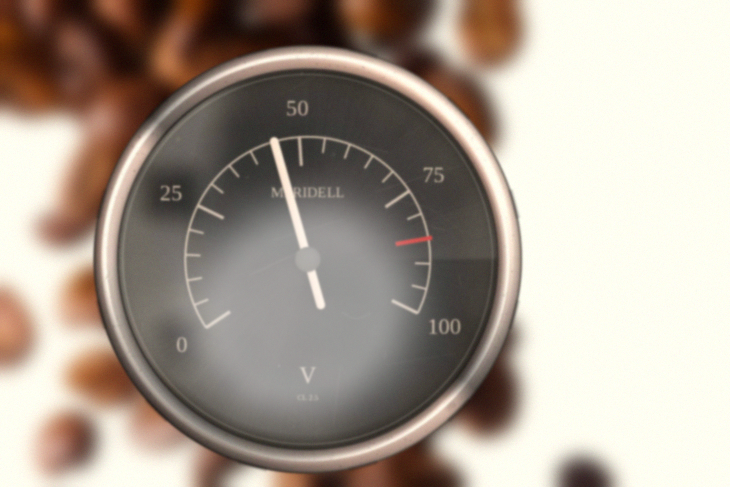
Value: 45
